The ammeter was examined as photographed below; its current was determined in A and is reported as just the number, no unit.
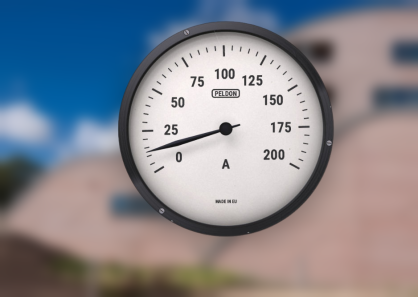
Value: 12.5
